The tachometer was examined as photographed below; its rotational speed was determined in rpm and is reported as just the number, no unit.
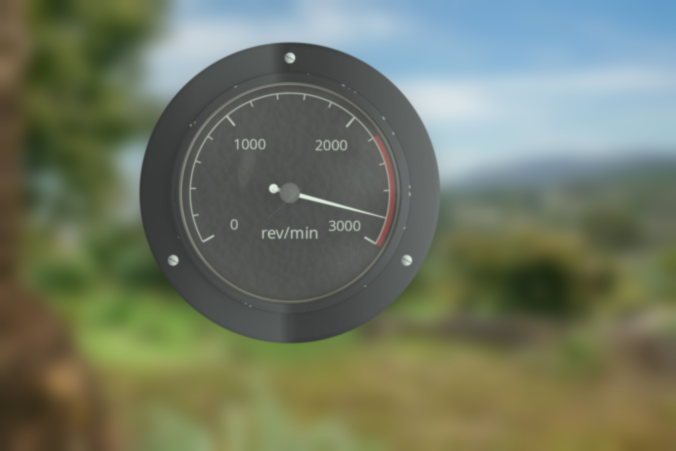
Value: 2800
